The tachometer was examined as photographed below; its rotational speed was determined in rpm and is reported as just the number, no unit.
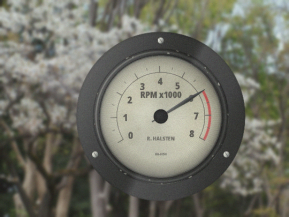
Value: 6000
